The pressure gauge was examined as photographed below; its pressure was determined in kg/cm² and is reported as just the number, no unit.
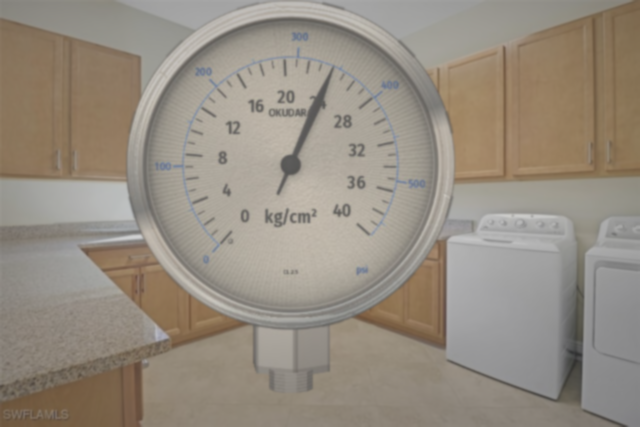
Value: 24
